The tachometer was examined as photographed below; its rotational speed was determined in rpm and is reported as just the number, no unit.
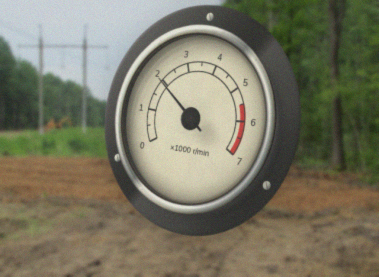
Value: 2000
